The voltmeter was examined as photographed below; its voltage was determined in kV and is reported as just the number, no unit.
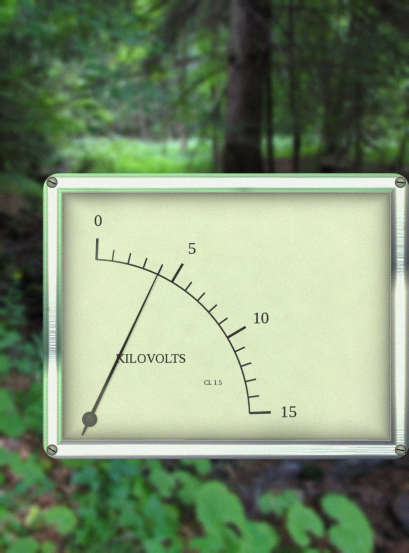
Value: 4
